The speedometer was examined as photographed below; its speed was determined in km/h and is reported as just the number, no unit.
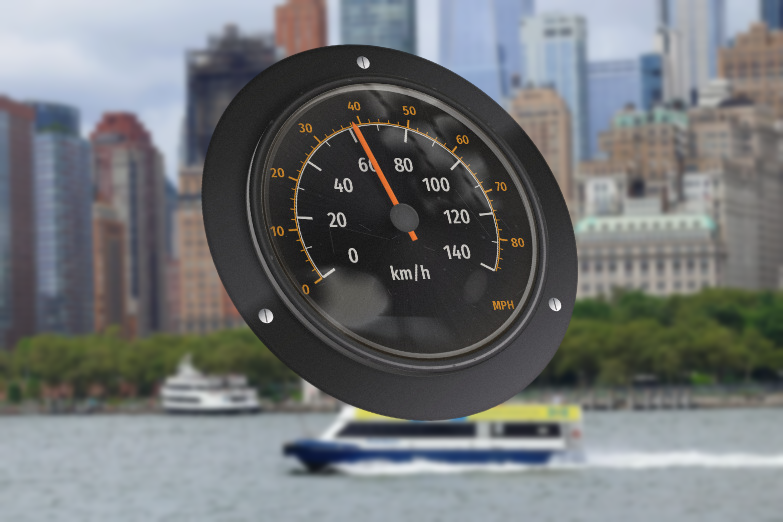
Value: 60
